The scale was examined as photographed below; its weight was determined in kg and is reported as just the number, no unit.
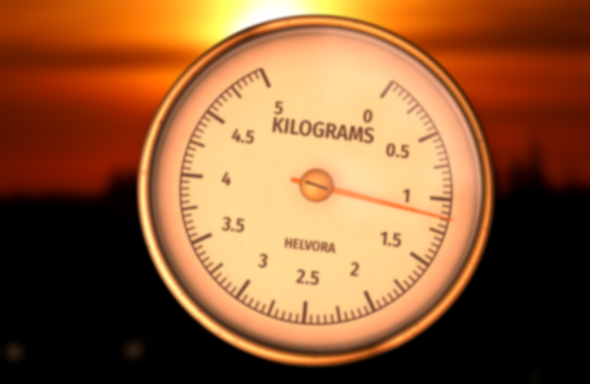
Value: 1.15
